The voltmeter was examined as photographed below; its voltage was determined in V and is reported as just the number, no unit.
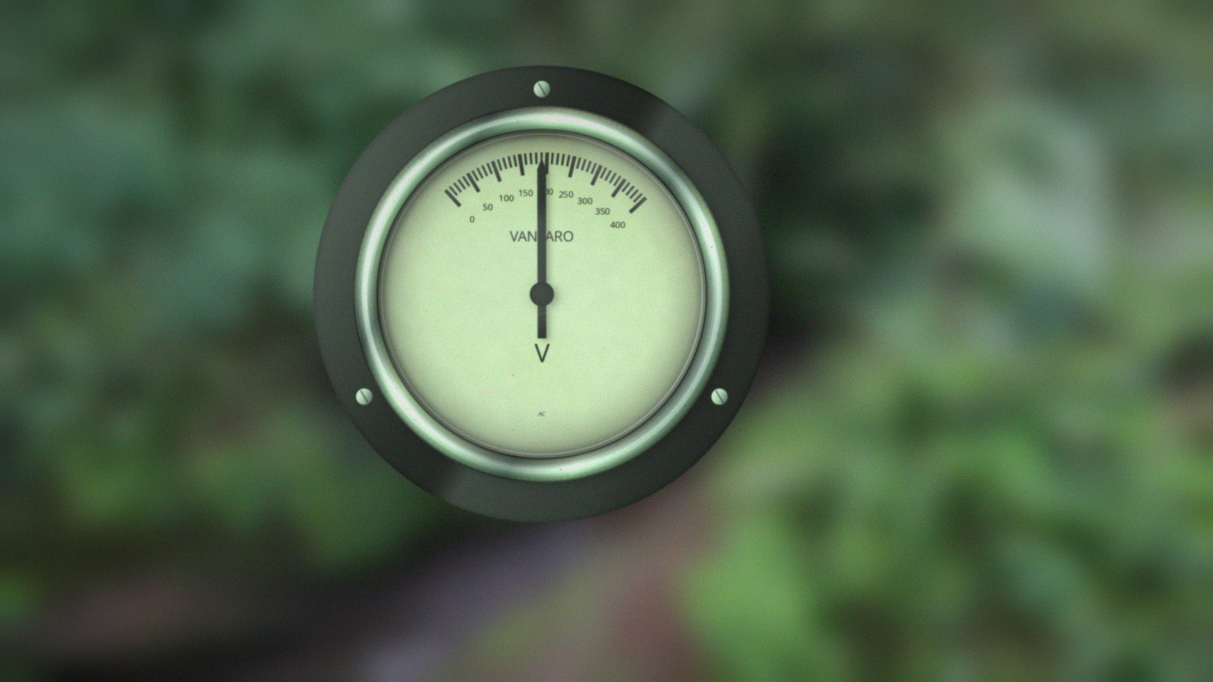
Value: 190
